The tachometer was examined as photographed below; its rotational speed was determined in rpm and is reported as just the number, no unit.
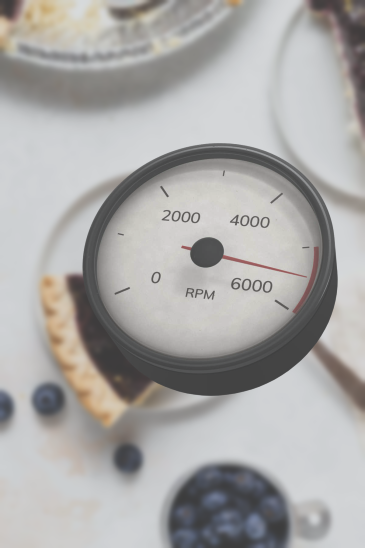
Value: 5500
